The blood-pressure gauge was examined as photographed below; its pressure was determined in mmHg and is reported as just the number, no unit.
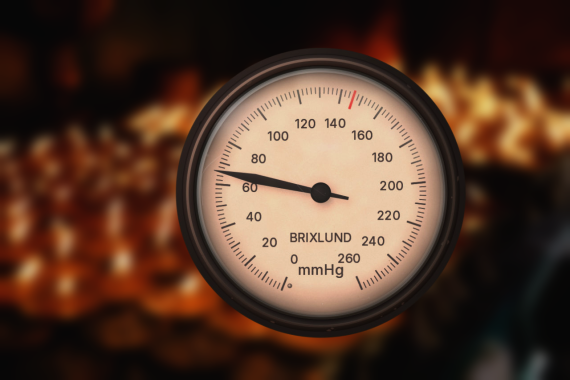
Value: 66
